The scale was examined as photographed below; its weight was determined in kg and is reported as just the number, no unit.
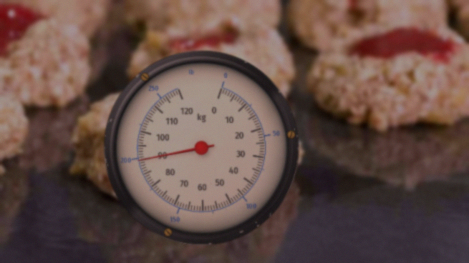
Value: 90
